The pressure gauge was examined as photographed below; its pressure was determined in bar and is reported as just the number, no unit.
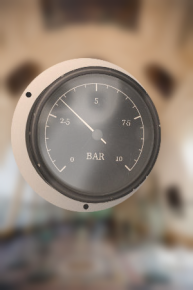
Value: 3.25
